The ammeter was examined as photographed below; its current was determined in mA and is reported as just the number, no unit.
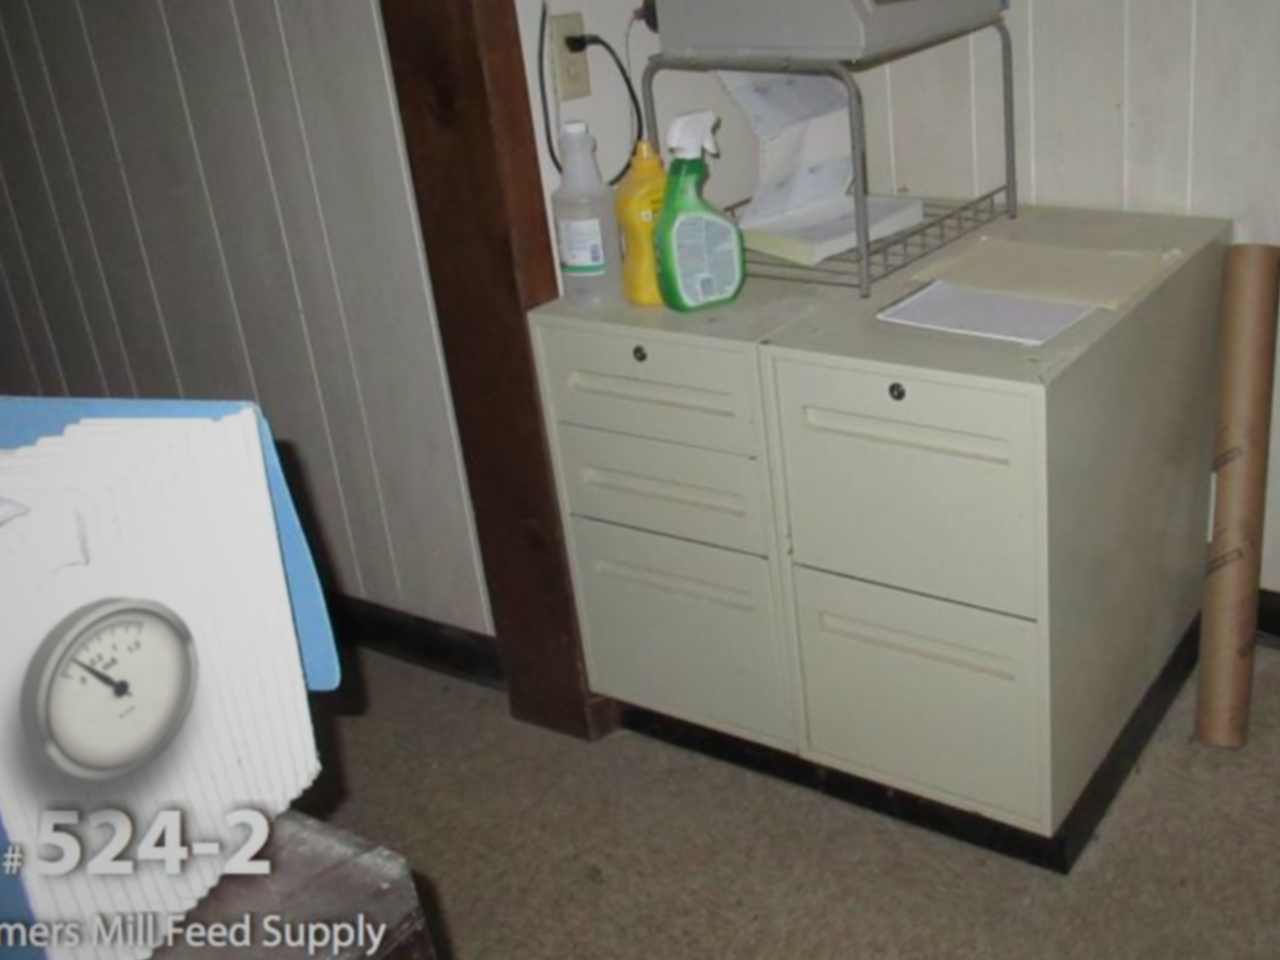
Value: 0.25
